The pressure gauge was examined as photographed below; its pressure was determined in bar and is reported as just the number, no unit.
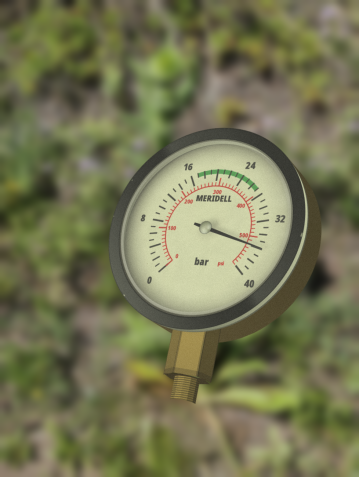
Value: 36
